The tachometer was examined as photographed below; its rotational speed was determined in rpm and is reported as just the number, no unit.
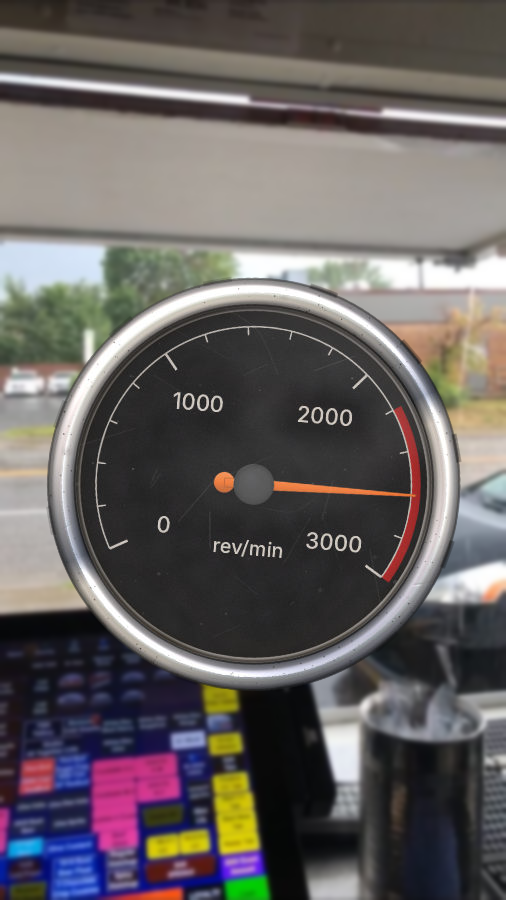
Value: 2600
